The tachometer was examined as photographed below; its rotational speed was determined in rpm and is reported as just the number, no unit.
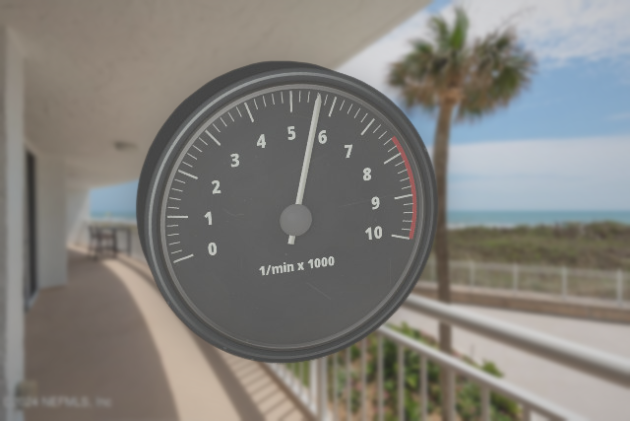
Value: 5600
